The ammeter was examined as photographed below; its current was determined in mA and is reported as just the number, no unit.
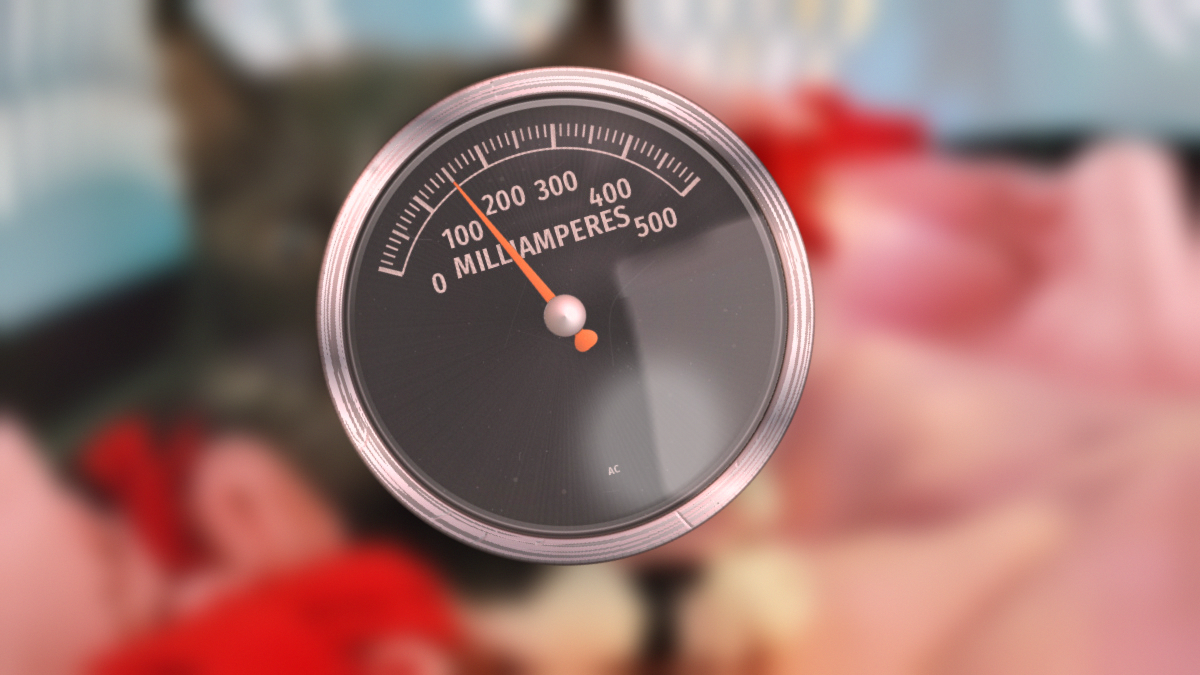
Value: 150
